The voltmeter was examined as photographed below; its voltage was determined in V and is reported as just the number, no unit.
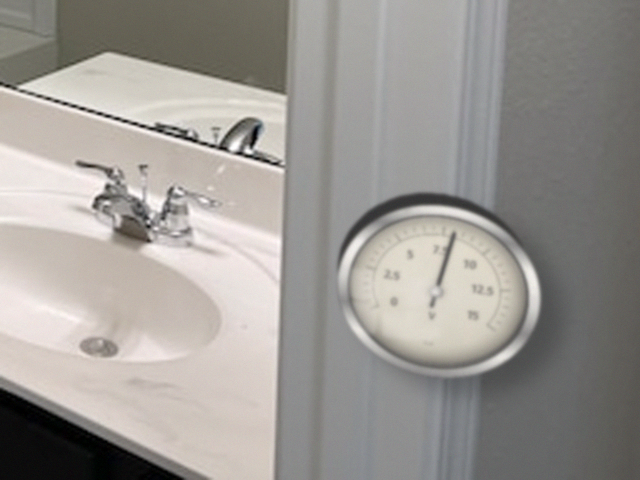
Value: 8
